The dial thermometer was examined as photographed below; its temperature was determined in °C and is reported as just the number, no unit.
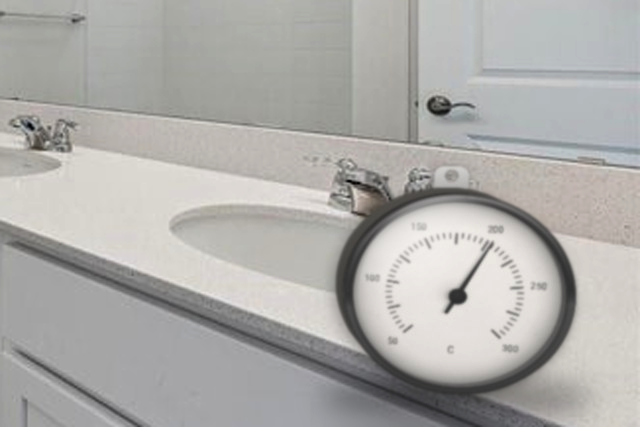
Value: 200
